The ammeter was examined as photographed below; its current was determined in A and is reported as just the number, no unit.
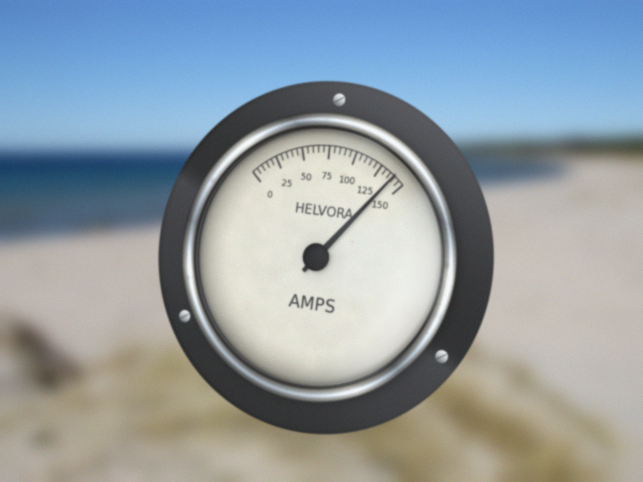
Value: 140
